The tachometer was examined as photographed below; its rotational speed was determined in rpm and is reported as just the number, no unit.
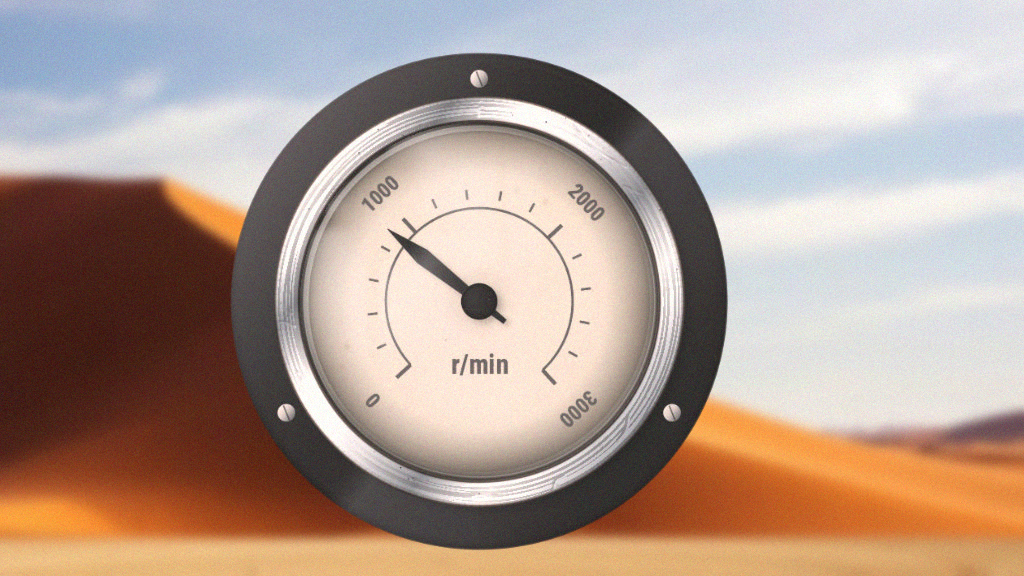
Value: 900
